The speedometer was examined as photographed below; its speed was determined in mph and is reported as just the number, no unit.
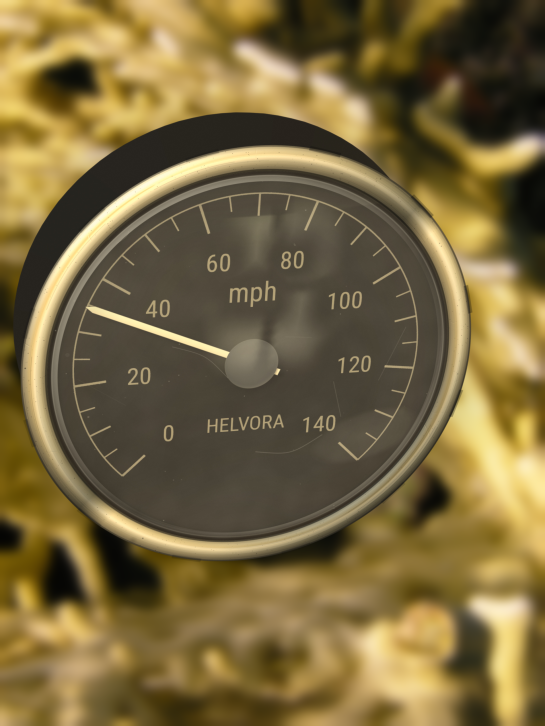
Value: 35
